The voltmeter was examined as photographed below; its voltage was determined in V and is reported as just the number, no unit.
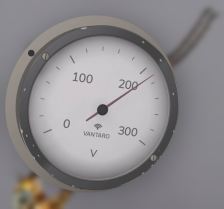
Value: 210
